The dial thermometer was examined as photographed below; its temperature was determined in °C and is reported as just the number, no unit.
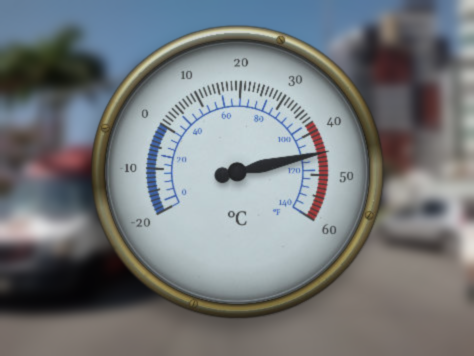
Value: 45
